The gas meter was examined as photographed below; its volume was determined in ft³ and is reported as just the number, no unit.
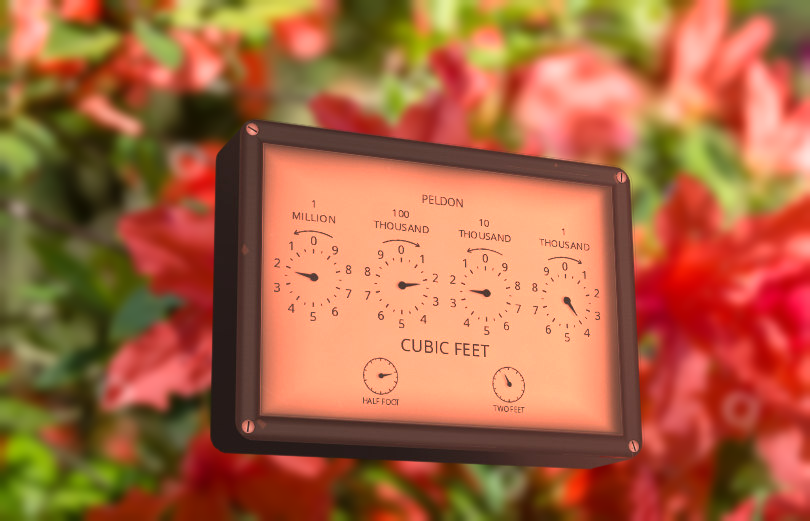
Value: 222400
